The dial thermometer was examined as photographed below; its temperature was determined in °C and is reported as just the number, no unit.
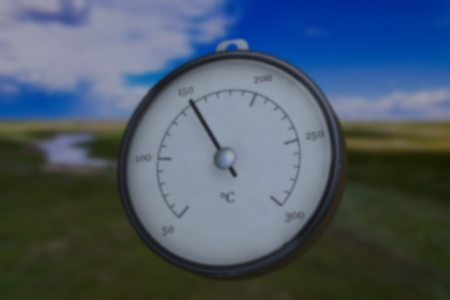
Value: 150
